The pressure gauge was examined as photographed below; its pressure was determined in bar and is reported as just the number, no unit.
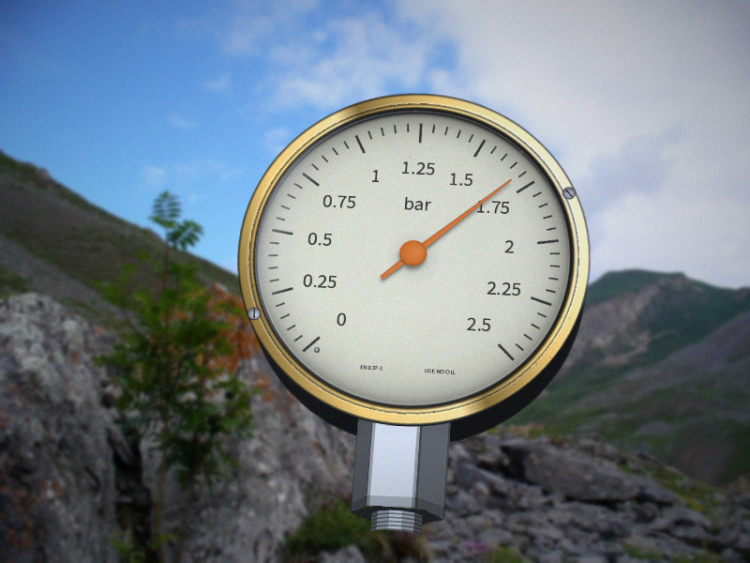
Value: 1.7
